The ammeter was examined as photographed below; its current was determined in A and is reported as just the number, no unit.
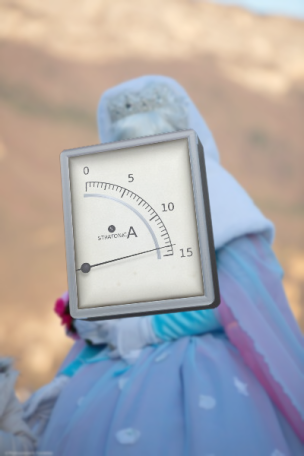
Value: 14
